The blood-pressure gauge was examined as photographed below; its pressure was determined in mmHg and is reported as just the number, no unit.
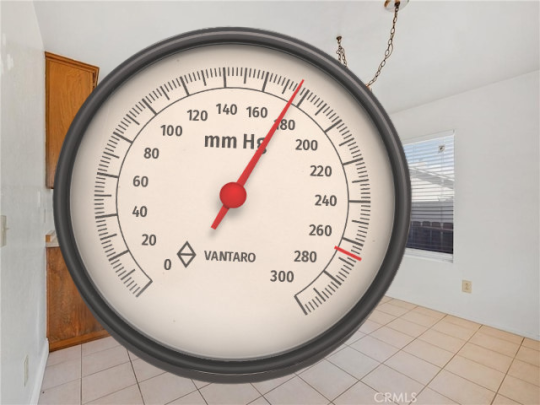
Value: 176
